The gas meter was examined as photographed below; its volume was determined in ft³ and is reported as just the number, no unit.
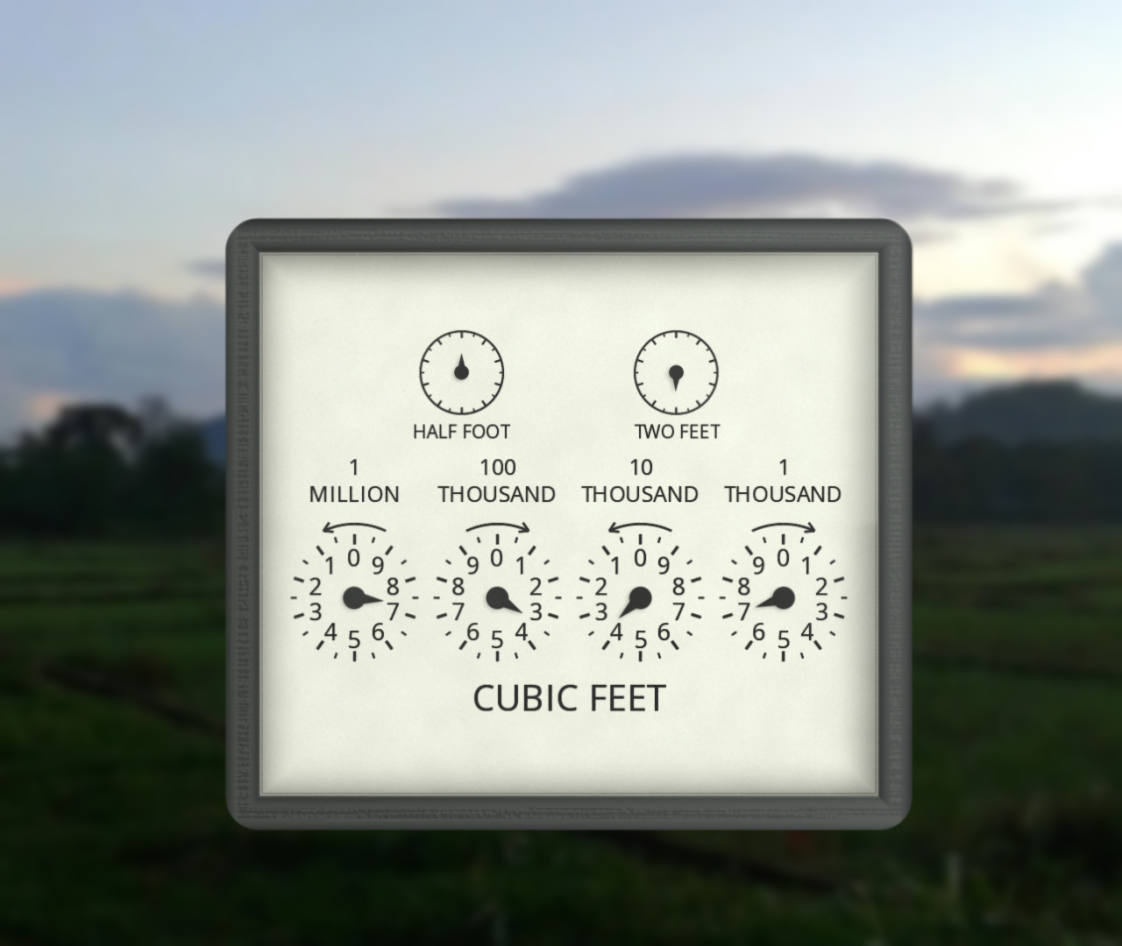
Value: 733700
